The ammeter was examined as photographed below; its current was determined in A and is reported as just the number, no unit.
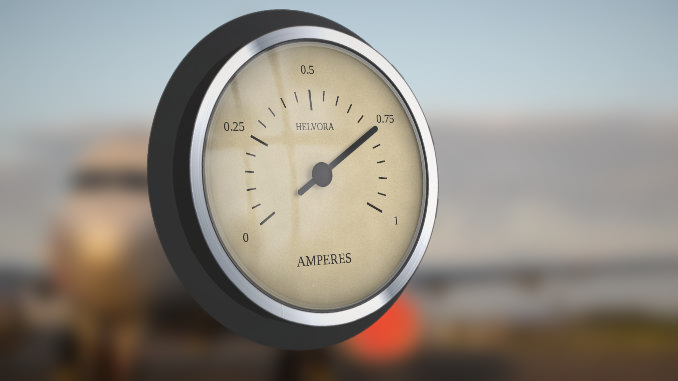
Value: 0.75
